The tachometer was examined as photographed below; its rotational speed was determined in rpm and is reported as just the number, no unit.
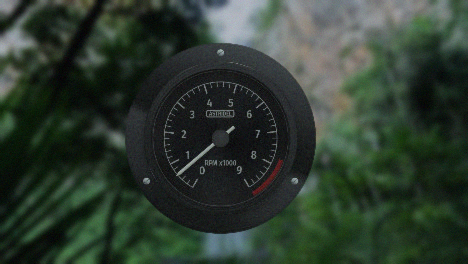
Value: 600
